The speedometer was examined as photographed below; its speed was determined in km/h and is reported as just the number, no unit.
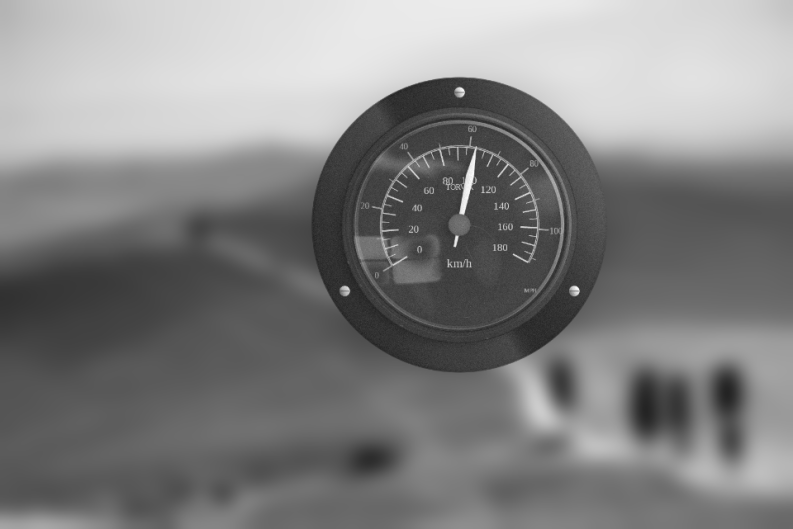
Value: 100
